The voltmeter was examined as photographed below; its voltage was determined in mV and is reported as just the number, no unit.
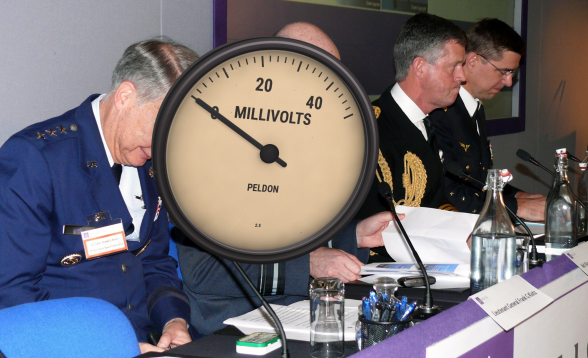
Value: 0
